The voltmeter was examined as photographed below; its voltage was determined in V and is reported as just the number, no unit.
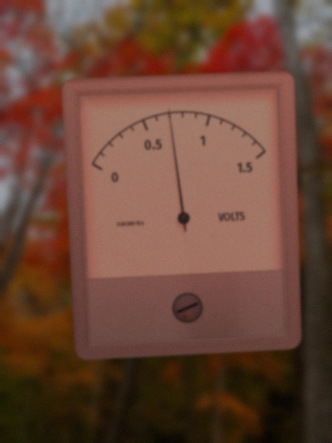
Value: 0.7
